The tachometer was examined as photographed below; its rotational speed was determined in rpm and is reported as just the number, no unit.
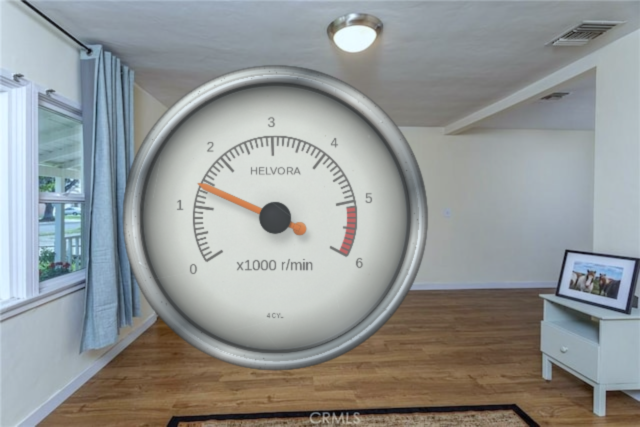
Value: 1400
